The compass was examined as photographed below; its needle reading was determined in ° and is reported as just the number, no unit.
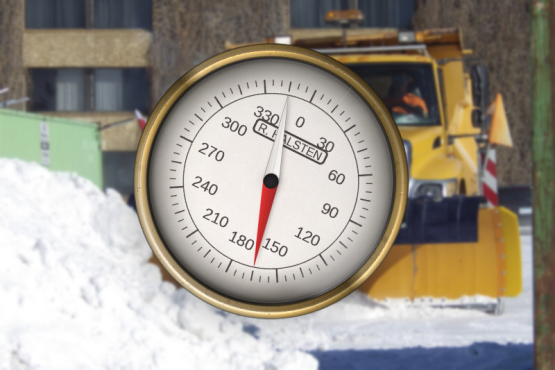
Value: 165
